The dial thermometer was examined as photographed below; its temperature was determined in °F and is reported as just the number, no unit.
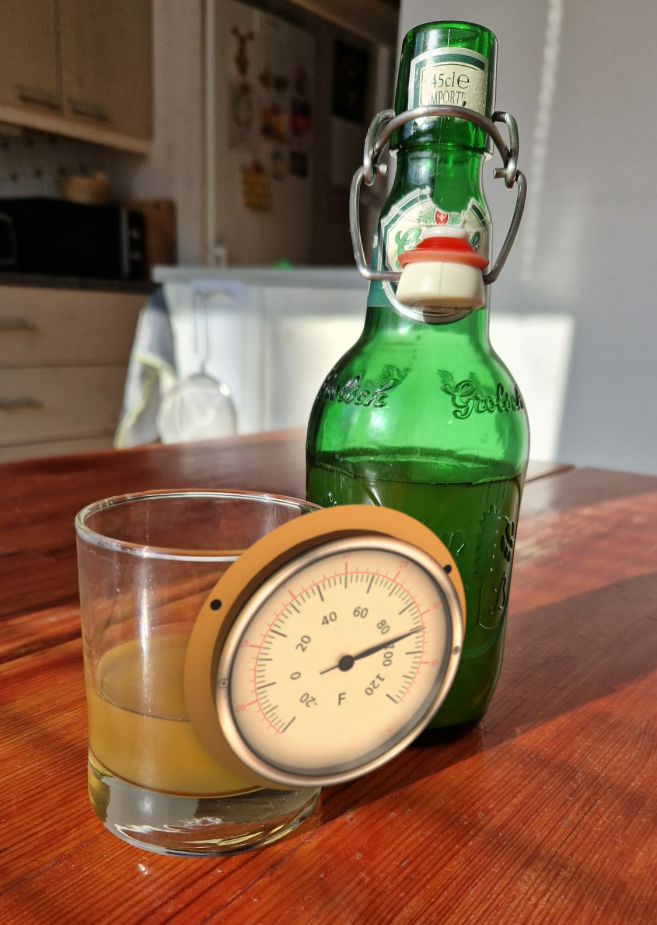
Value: 90
